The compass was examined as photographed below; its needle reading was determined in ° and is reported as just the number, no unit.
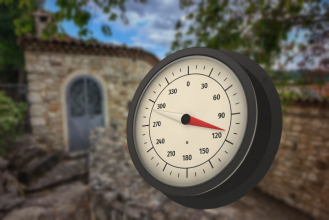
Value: 110
